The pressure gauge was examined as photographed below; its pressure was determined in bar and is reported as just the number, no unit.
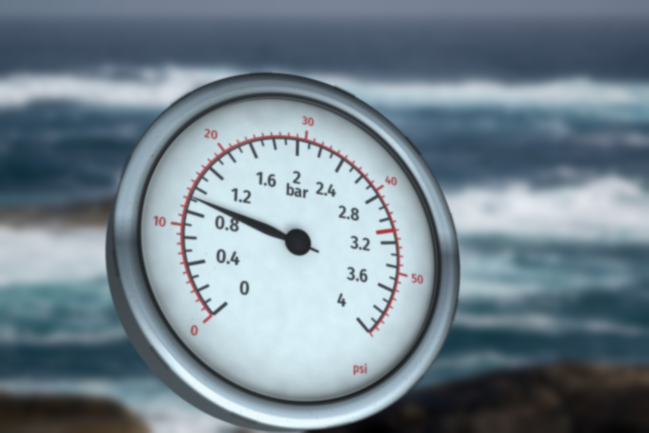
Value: 0.9
